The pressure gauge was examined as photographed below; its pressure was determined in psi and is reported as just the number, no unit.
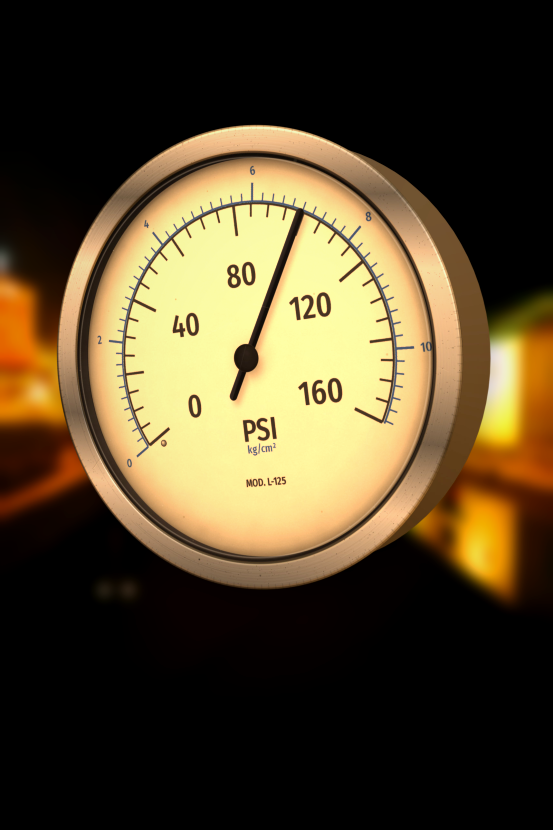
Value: 100
